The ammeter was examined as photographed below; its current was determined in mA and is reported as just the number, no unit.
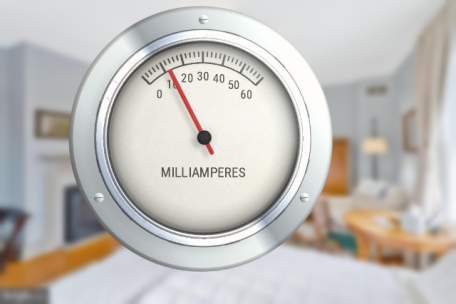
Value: 12
